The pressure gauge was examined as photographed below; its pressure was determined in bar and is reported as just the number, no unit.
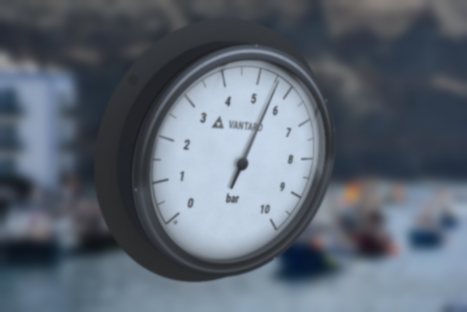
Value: 5.5
